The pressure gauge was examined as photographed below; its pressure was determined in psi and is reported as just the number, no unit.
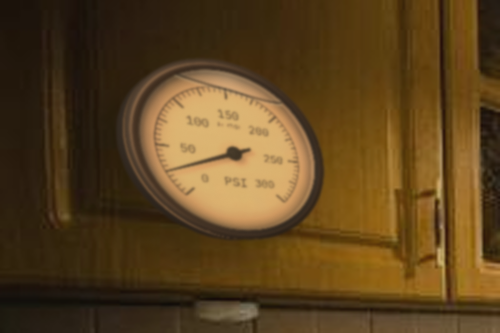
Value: 25
